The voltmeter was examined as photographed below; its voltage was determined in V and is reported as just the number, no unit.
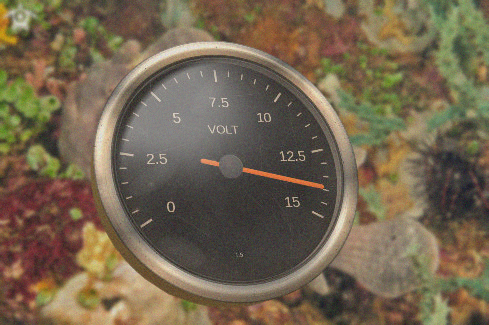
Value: 14
